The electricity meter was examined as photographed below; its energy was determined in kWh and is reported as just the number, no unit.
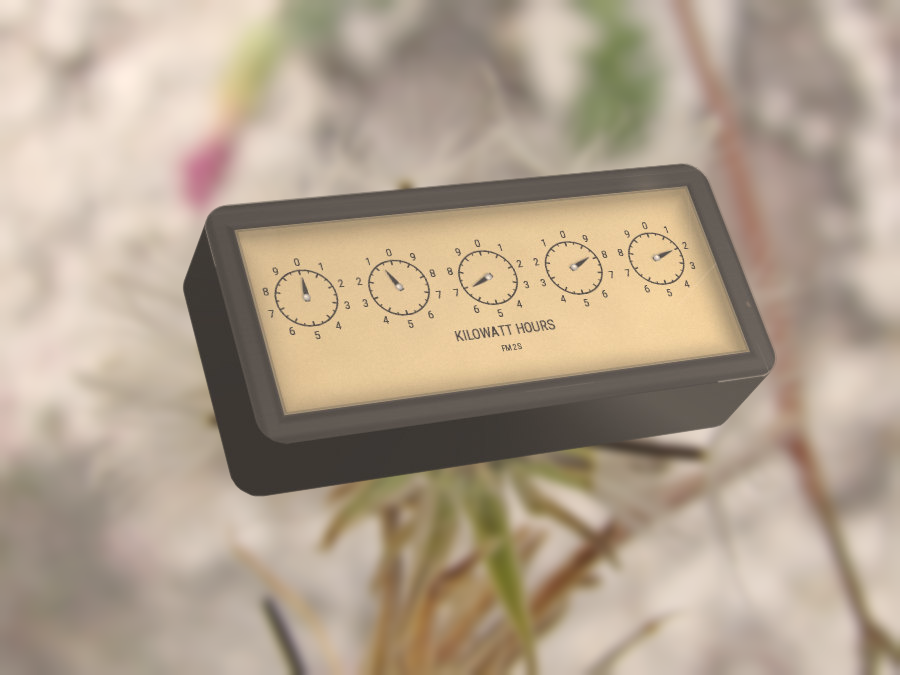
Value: 682
